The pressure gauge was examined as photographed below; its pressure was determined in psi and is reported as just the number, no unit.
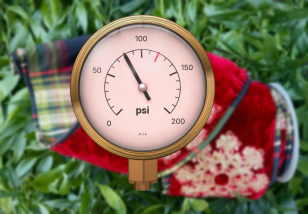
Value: 80
